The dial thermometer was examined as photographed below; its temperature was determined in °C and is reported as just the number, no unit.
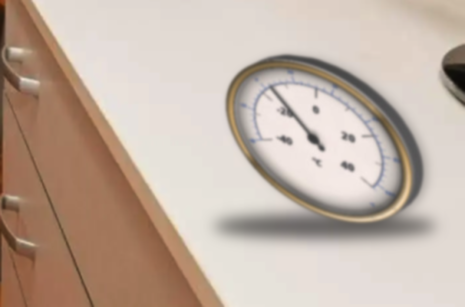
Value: -15
